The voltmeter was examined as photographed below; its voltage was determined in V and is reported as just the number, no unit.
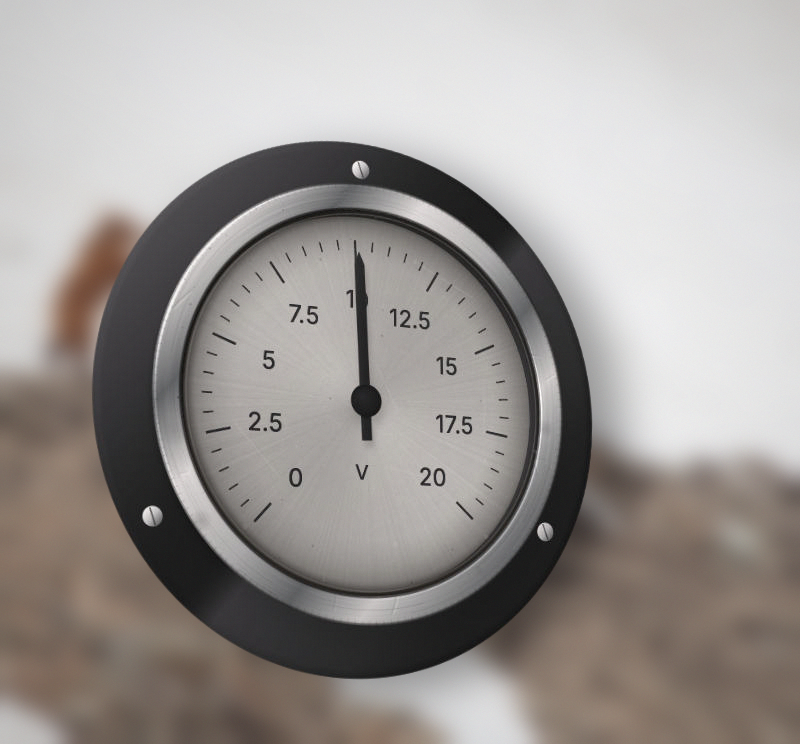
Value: 10
